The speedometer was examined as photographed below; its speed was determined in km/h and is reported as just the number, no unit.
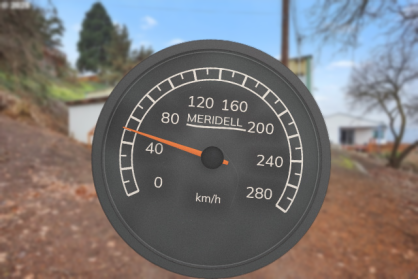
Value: 50
